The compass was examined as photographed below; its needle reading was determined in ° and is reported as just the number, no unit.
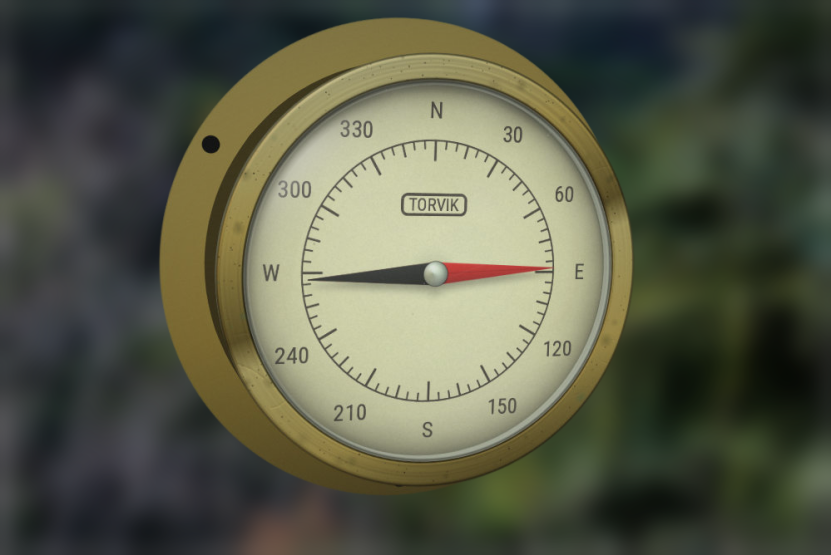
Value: 87.5
